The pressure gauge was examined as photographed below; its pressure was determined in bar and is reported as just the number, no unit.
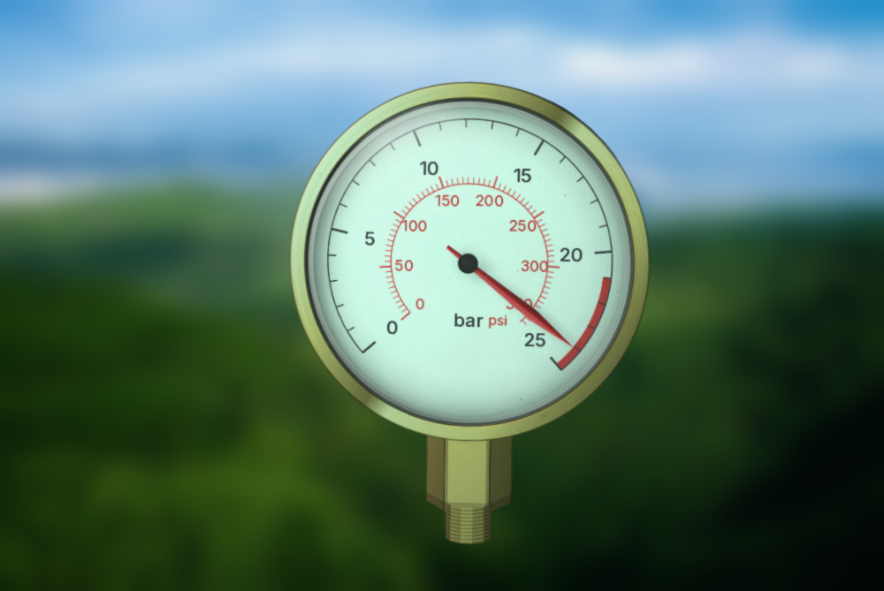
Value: 24
